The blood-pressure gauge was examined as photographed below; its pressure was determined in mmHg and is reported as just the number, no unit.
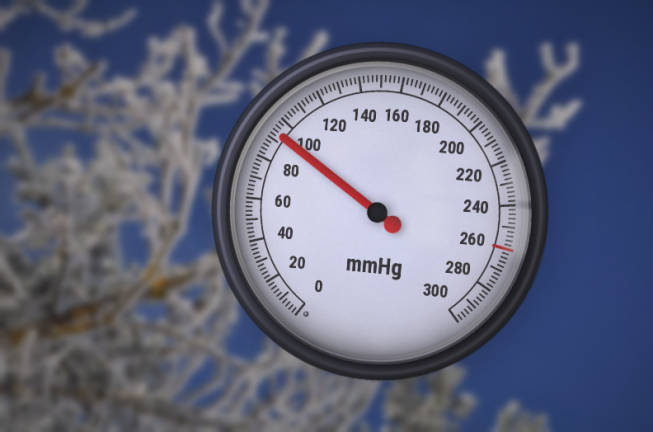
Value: 94
